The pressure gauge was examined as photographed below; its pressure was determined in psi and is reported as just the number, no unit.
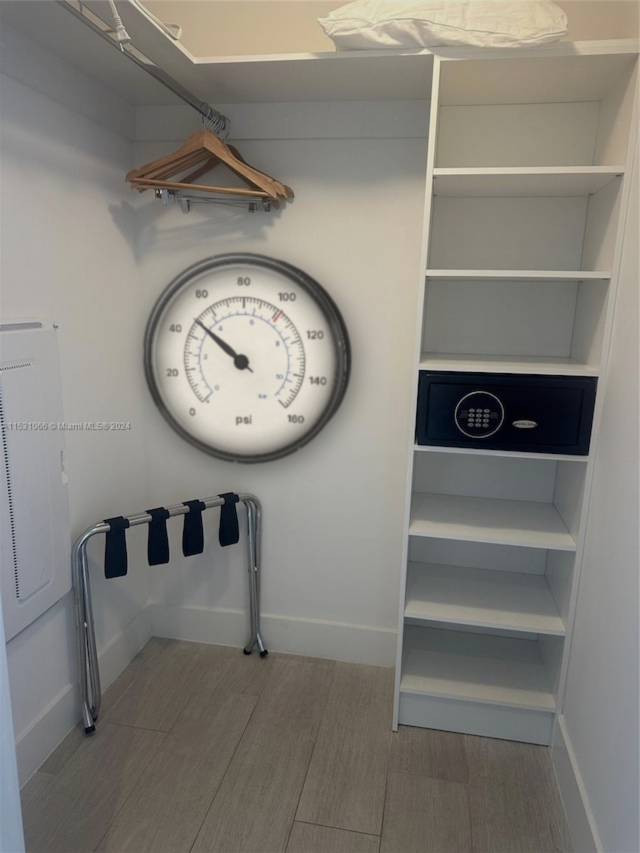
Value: 50
